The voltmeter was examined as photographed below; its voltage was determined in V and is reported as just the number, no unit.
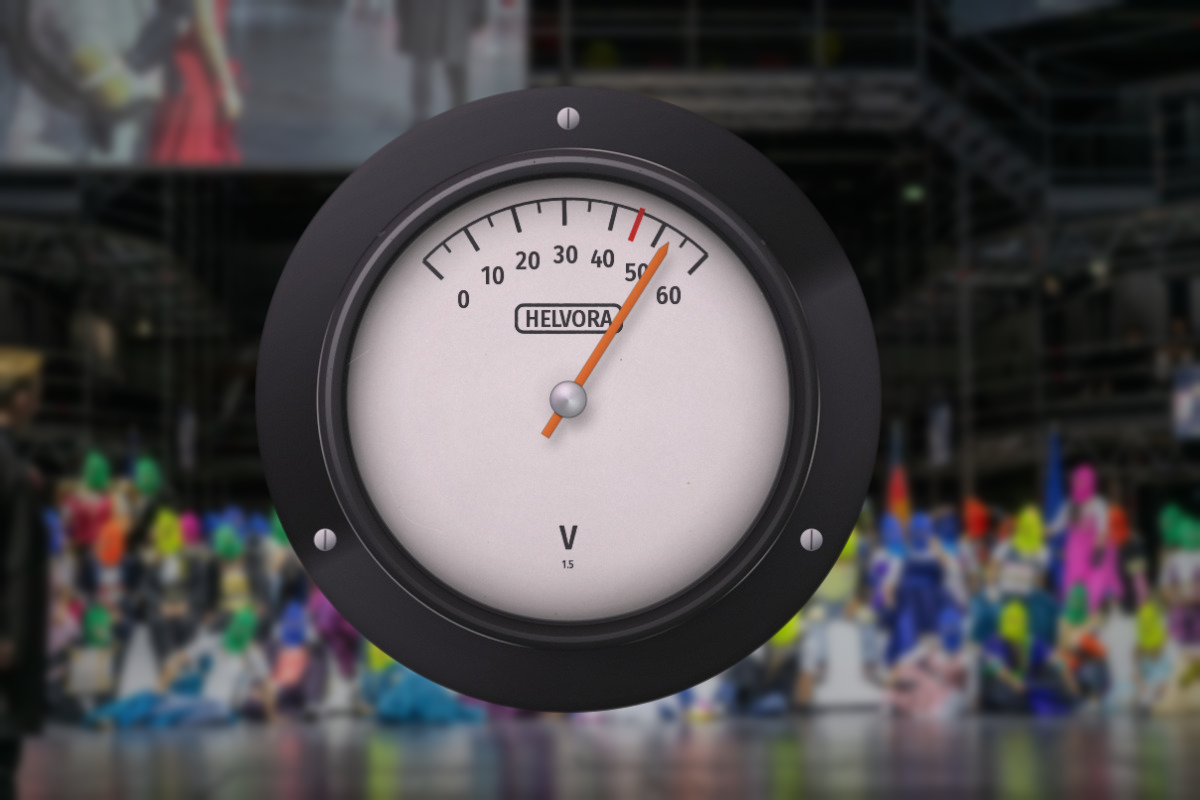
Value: 52.5
